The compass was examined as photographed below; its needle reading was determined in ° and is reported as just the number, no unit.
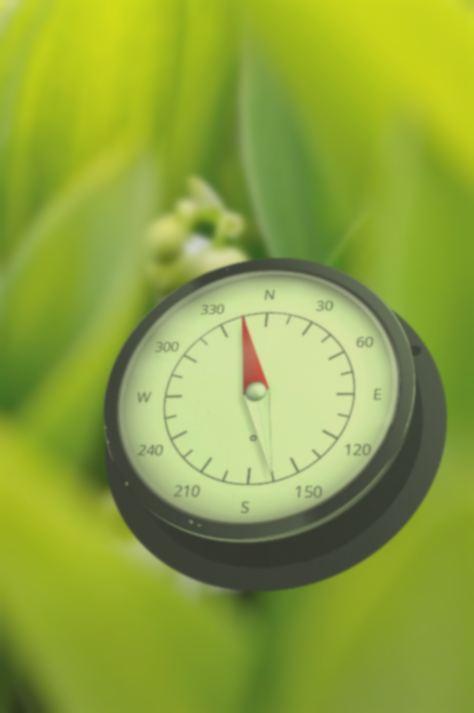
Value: 345
